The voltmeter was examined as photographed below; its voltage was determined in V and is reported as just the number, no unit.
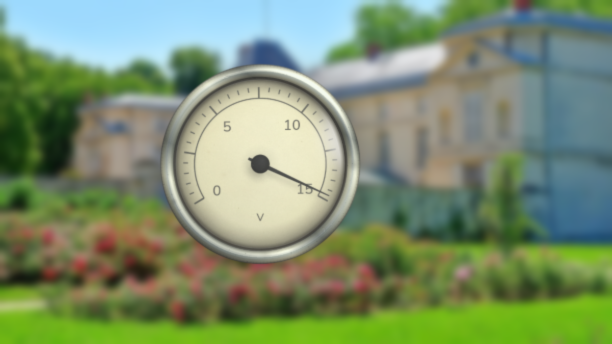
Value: 14.75
